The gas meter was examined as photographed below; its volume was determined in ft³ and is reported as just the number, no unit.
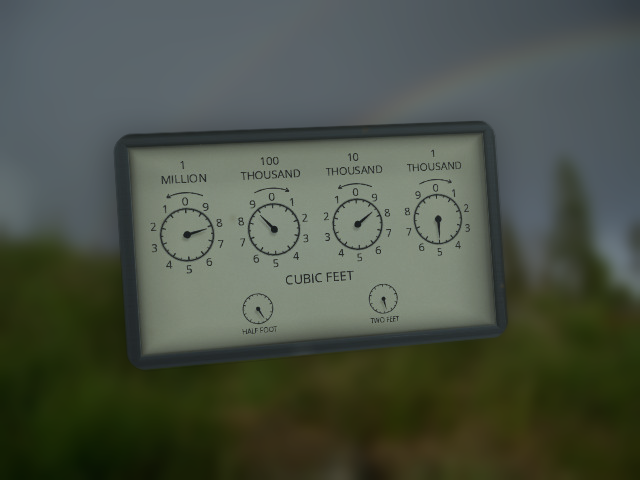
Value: 788500
